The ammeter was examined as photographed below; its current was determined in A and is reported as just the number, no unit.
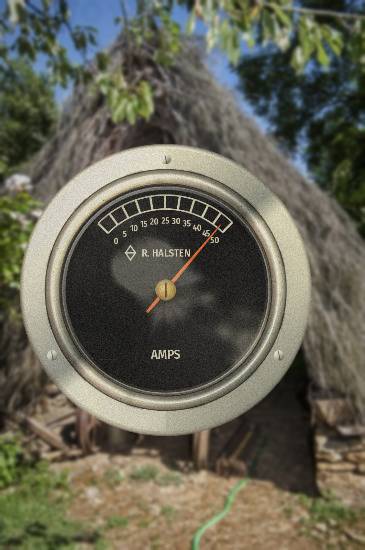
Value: 47.5
